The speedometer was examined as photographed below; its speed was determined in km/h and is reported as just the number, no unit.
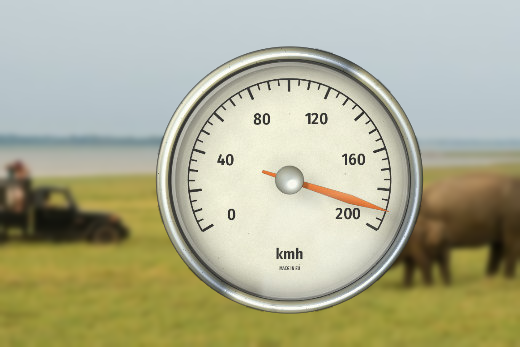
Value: 190
